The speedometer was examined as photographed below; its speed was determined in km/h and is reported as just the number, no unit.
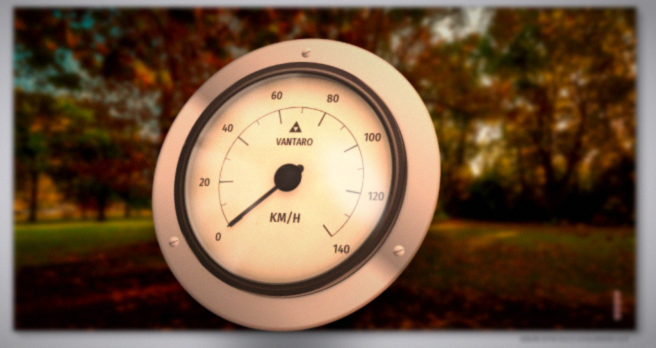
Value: 0
